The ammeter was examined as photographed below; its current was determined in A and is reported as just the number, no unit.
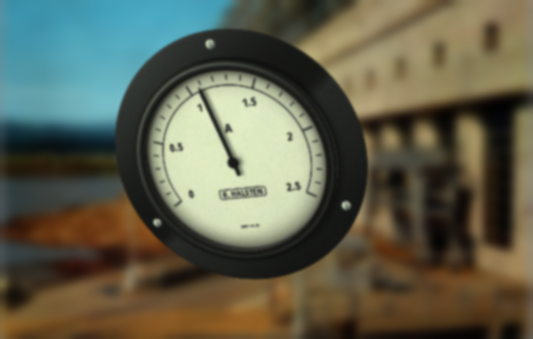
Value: 1.1
